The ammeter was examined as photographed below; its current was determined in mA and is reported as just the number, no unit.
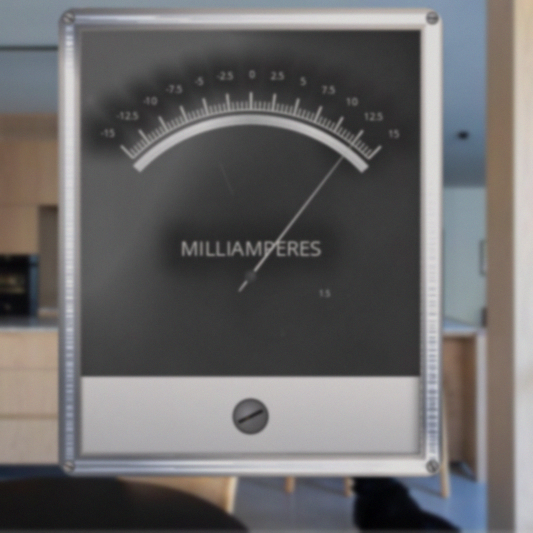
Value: 12.5
